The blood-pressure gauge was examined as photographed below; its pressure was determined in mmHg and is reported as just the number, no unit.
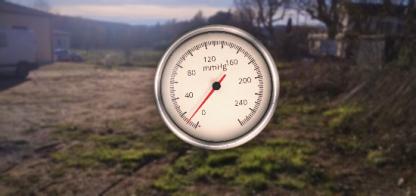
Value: 10
